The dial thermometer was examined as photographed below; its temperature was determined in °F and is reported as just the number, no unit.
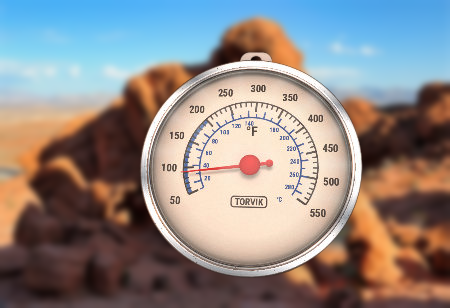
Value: 90
